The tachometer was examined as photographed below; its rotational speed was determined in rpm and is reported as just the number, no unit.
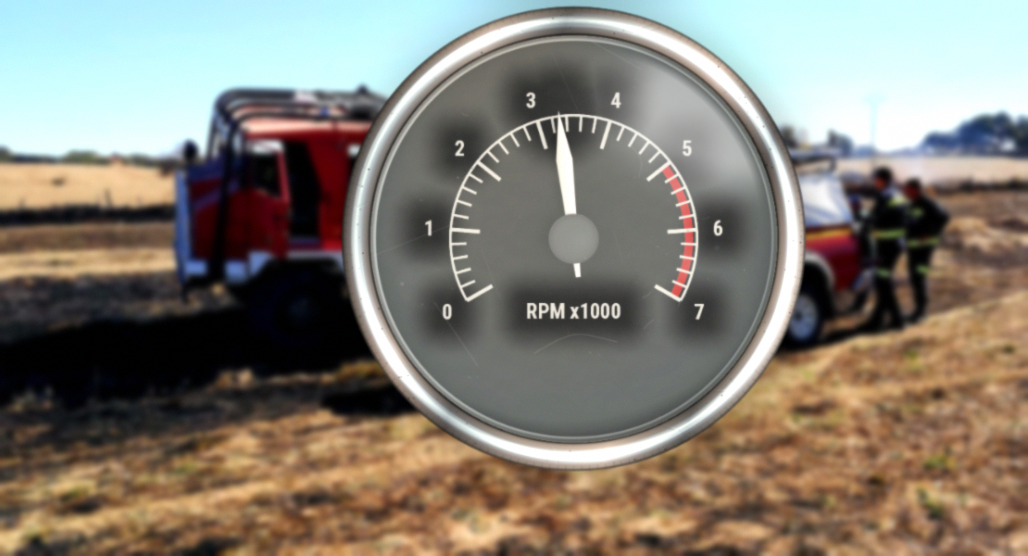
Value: 3300
